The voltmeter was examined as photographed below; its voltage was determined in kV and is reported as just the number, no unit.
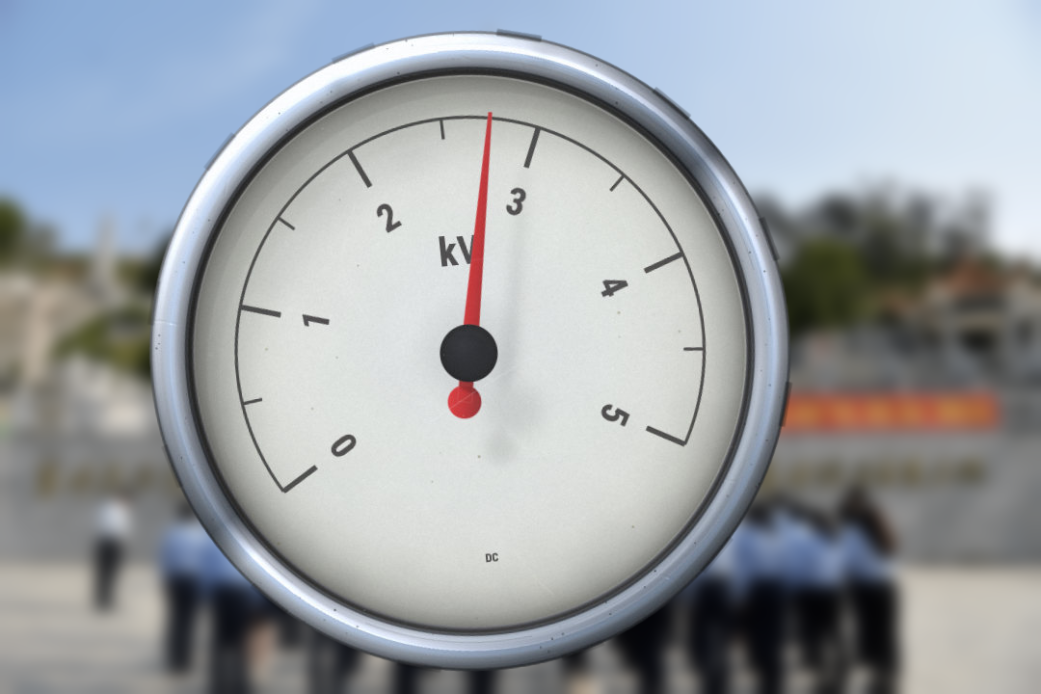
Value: 2.75
